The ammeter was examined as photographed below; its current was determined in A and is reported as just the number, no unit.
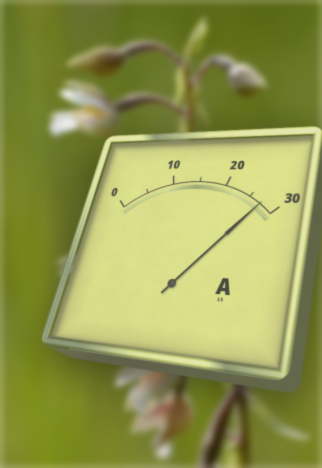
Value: 27.5
